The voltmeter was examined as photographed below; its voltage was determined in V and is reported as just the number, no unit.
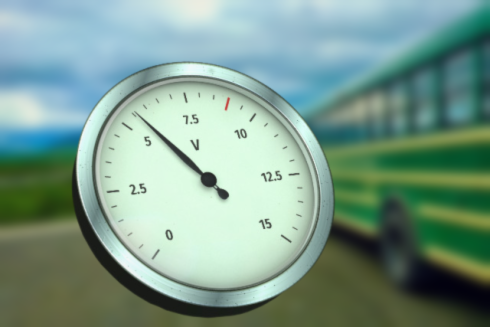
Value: 5.5
